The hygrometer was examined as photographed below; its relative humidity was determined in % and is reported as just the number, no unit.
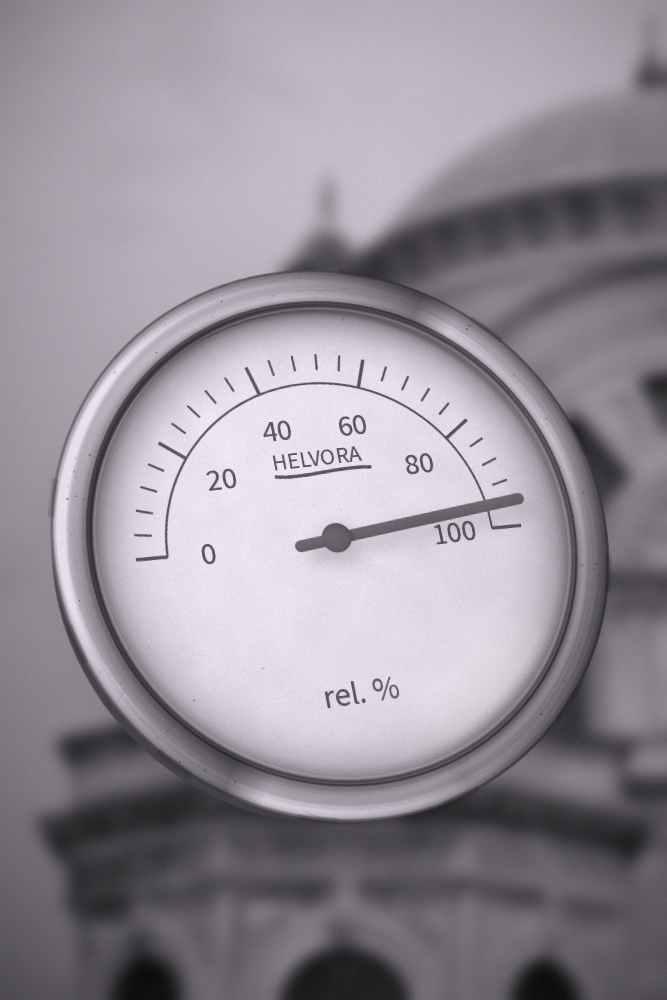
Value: 96
